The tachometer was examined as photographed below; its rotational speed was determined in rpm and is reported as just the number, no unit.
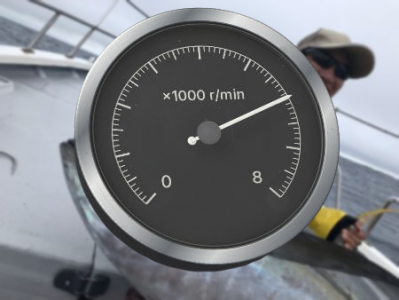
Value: 6000
